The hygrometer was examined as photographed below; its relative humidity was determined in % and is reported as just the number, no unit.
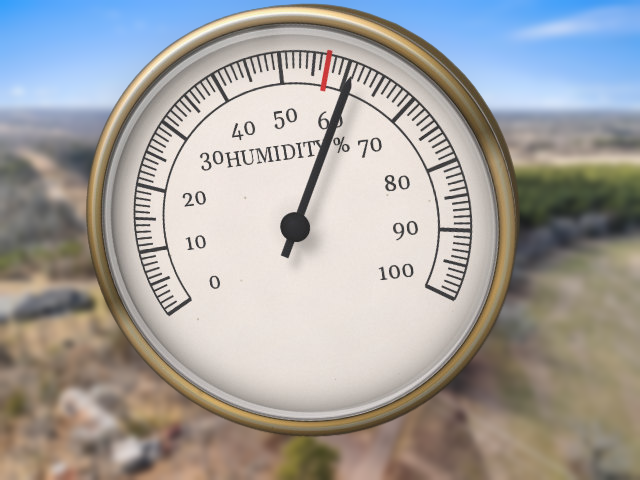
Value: 61
